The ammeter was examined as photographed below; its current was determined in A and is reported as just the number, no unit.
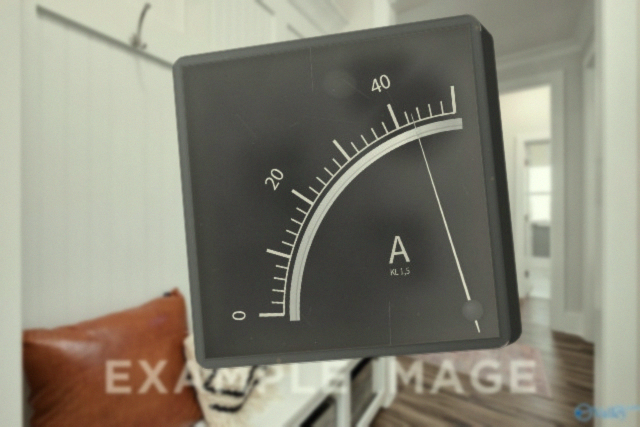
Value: 43
